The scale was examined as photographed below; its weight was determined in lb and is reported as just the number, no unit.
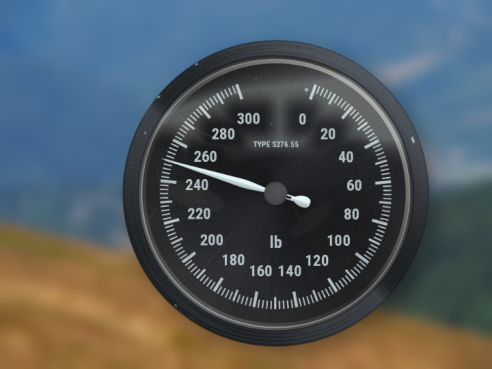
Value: 250
